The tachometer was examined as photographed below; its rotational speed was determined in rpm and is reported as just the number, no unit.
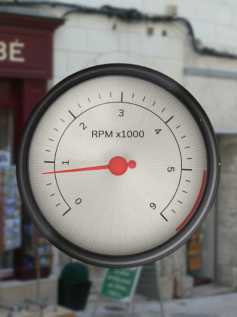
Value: 800
